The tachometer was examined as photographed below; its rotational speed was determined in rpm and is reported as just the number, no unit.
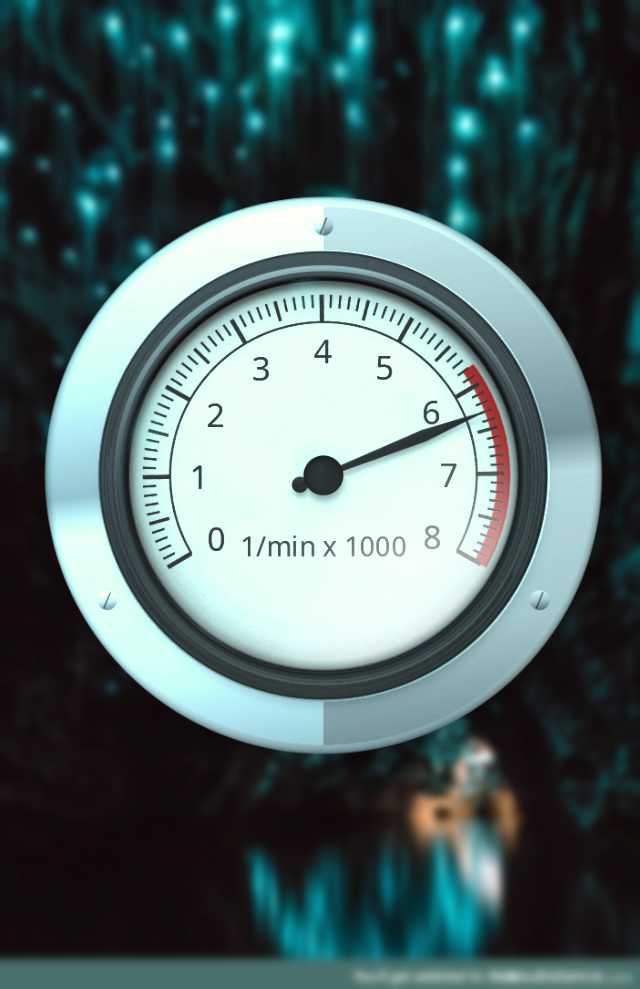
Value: 6300
